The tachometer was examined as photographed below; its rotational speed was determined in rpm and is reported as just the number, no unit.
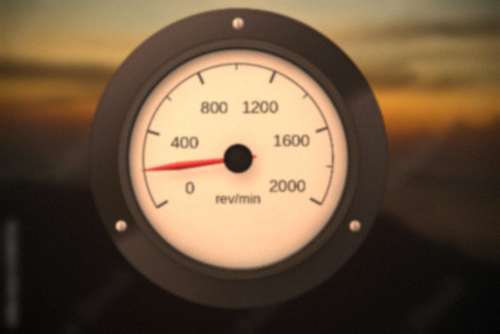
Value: 200
